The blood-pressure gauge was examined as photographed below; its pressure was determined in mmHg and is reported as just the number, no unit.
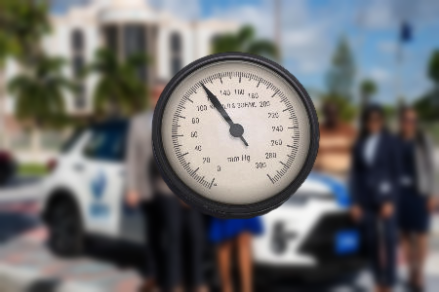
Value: 120
